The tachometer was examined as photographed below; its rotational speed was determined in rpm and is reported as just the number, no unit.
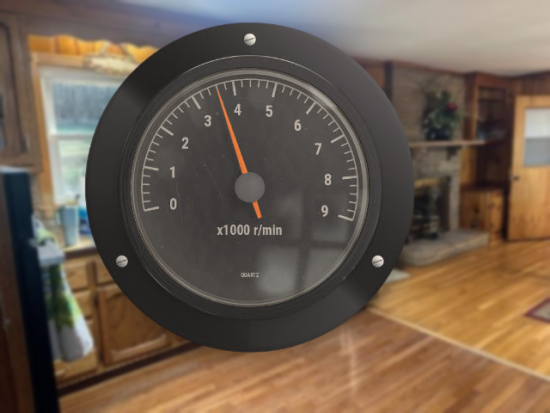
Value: 3600
